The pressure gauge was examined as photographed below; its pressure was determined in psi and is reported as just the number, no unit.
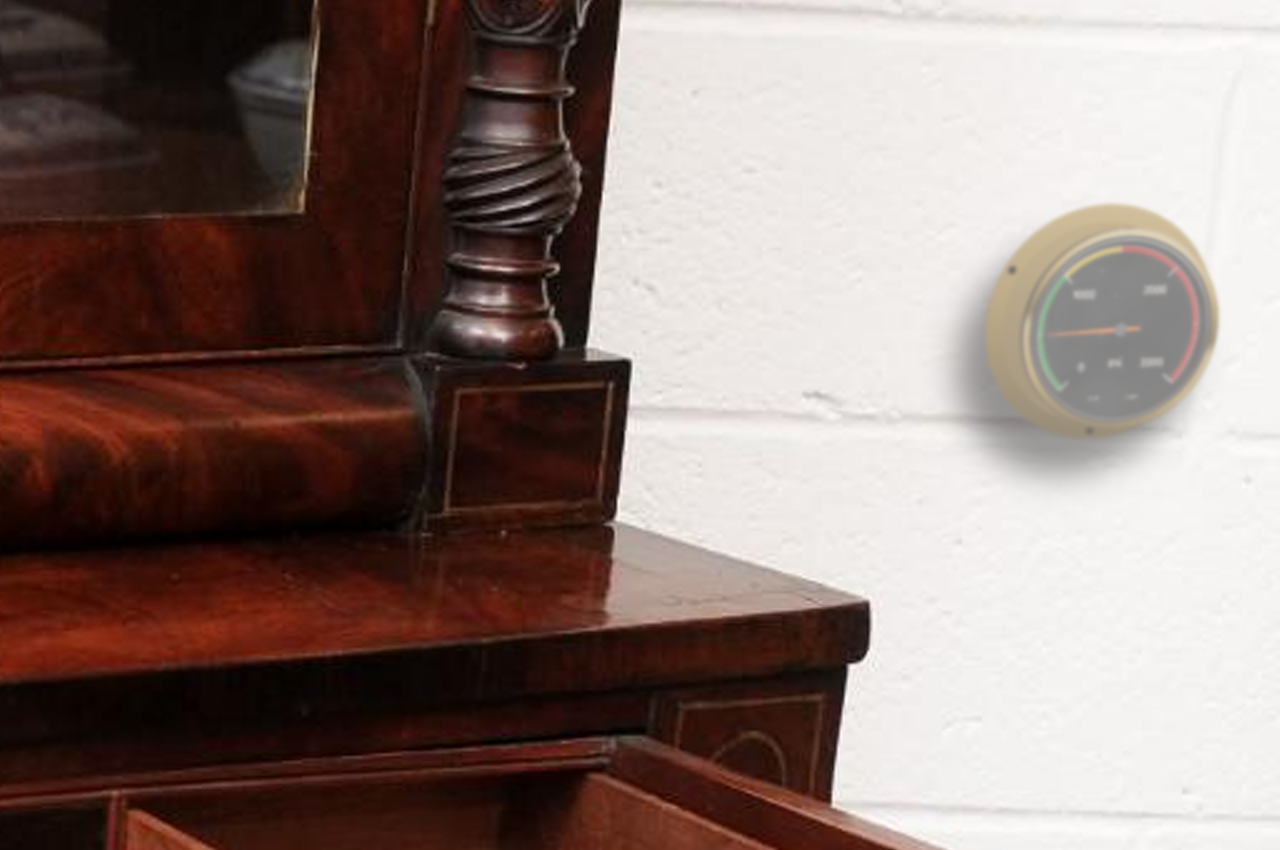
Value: 500
